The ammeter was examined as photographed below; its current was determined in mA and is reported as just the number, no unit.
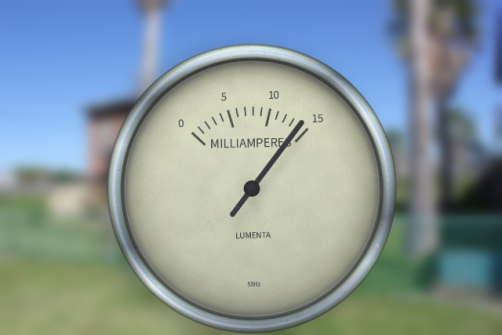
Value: 14
